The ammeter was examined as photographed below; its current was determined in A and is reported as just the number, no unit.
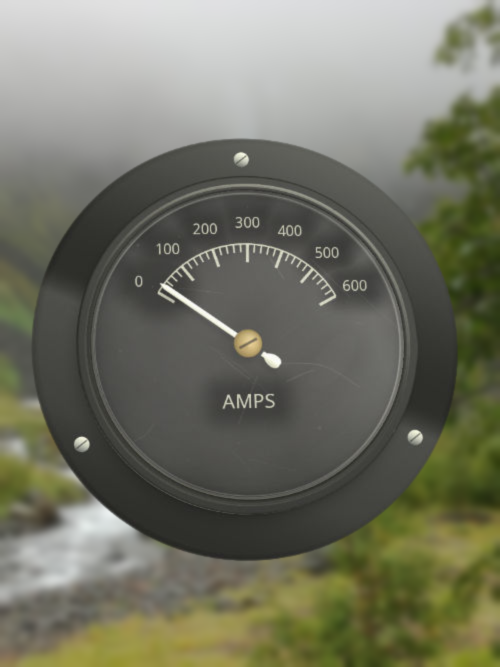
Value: 20
